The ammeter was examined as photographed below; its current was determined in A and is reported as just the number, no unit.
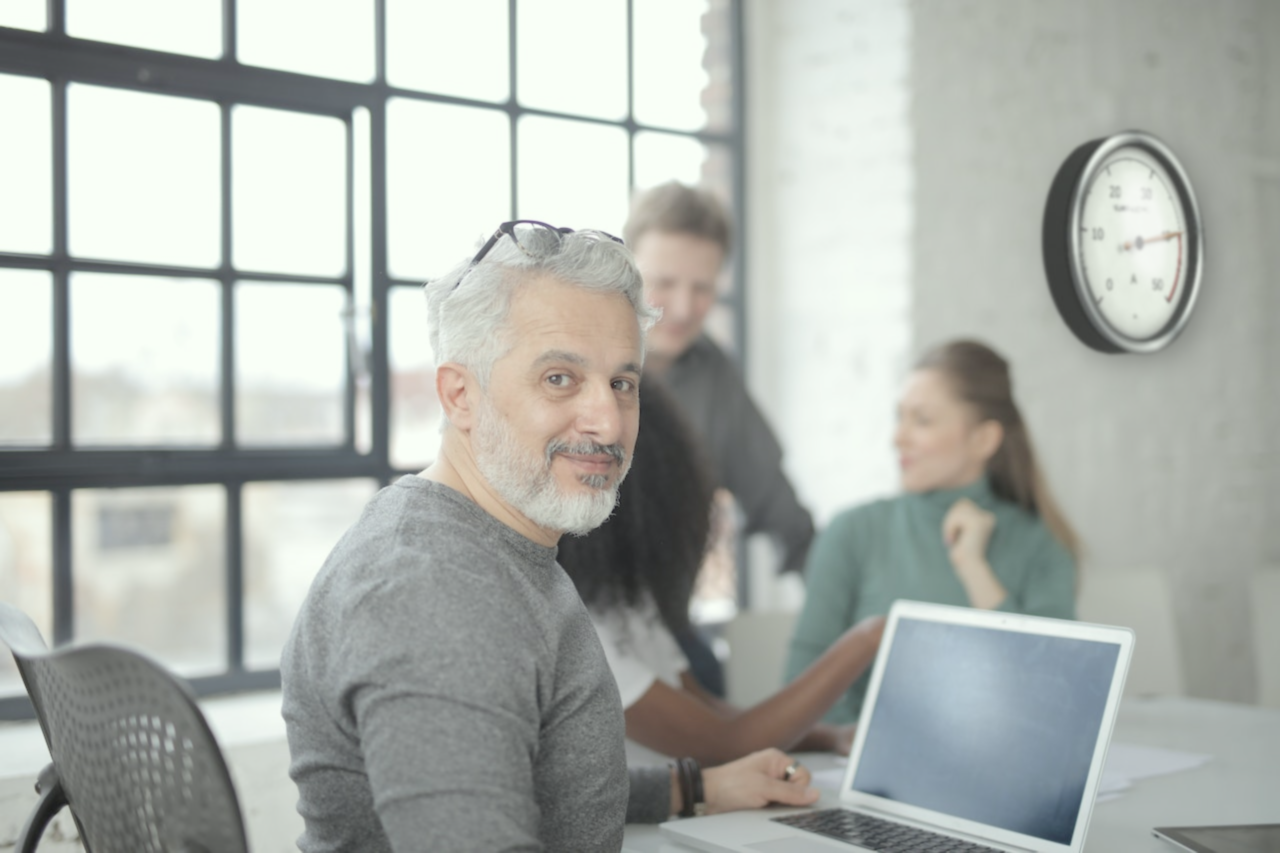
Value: 40
